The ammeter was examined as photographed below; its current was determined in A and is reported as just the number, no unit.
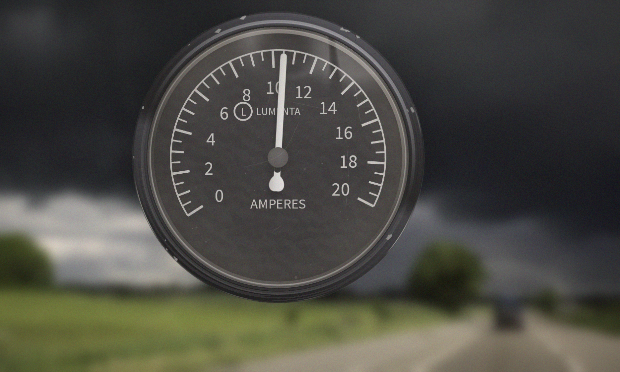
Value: 10.5
